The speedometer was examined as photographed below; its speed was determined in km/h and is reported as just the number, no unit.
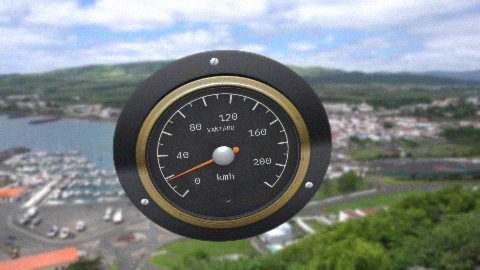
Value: 20
